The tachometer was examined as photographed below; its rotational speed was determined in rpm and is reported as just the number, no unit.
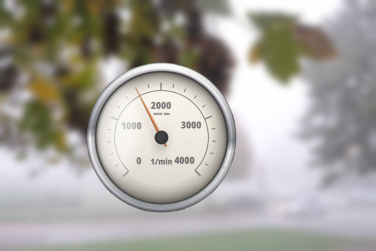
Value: 1600
